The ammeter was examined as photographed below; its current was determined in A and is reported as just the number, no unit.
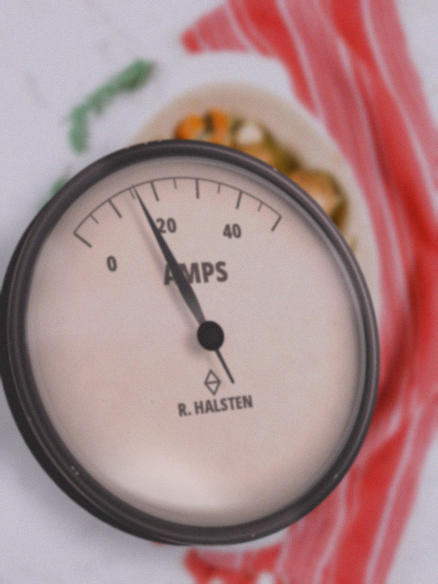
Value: 15
